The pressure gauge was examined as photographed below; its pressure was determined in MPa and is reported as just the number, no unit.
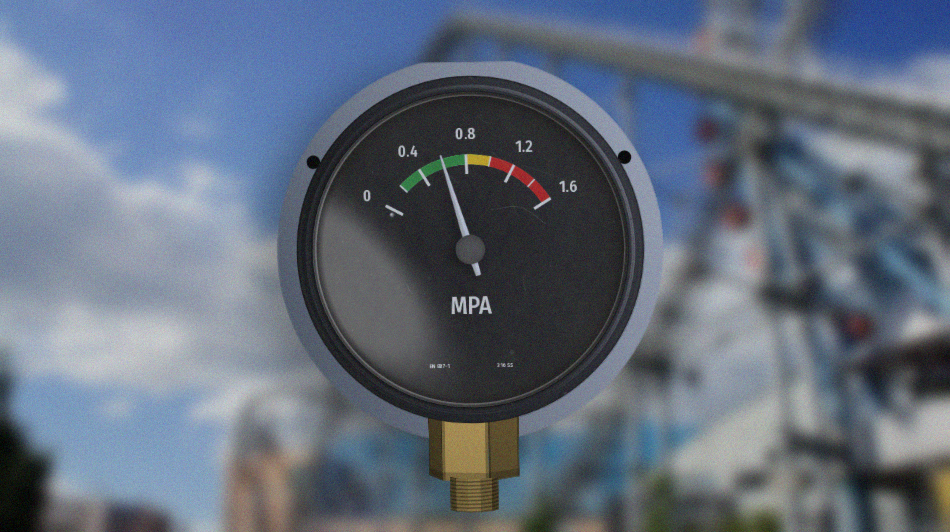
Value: 0.6
